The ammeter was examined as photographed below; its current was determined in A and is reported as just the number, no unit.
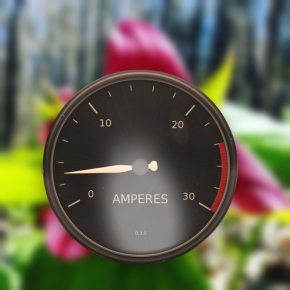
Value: 3
